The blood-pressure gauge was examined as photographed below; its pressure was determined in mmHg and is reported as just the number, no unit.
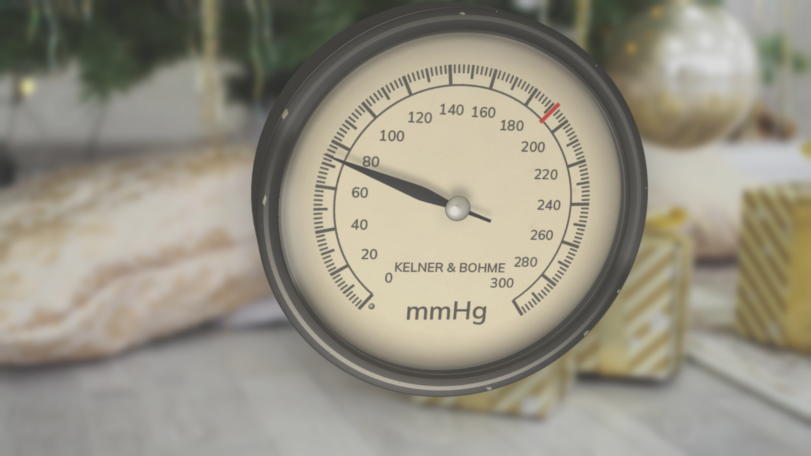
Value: 74
